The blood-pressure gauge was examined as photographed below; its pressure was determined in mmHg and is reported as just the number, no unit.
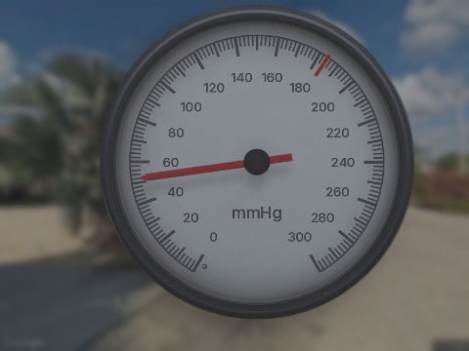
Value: 52
